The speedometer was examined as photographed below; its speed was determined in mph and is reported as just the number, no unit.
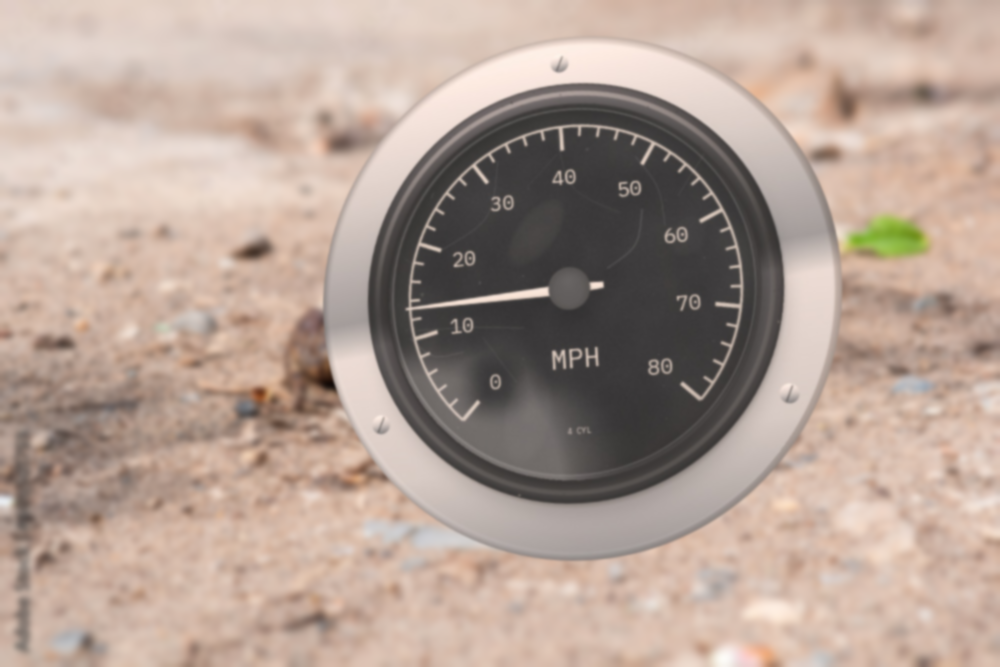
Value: 13
